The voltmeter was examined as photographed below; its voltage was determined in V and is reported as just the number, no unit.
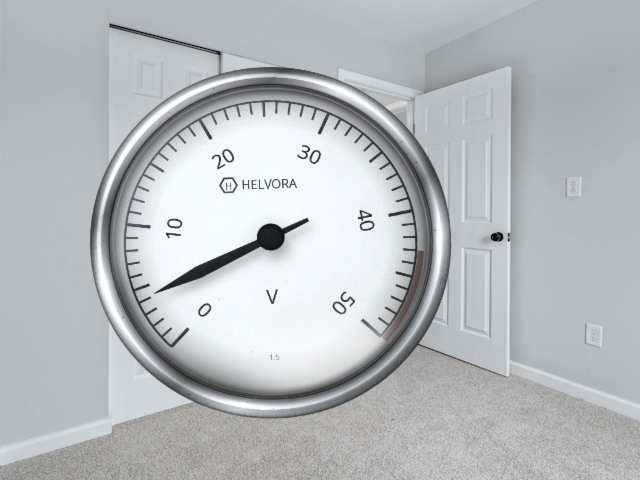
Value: 4
